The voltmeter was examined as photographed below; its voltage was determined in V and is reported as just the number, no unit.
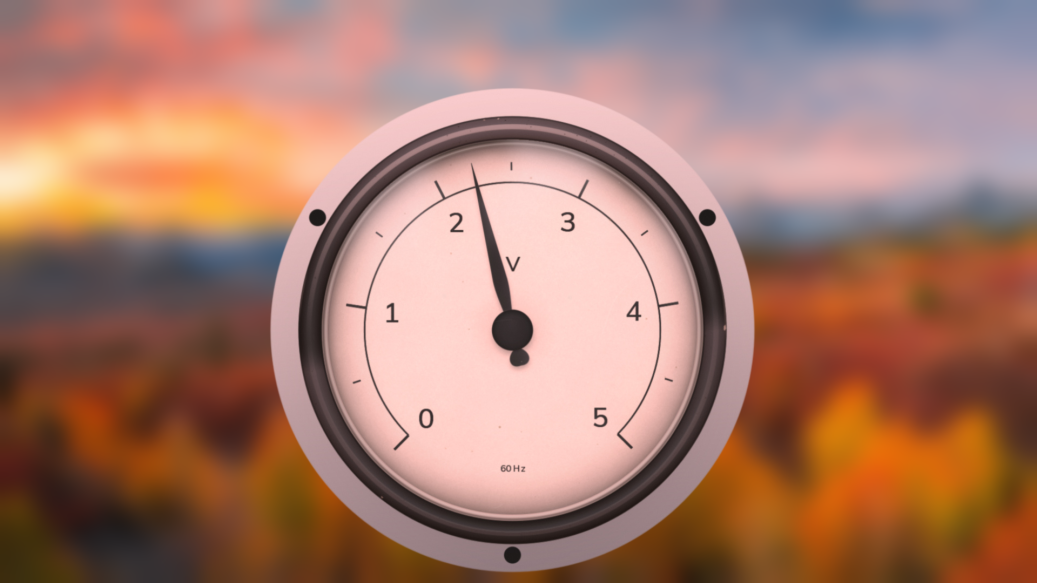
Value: 2.25
